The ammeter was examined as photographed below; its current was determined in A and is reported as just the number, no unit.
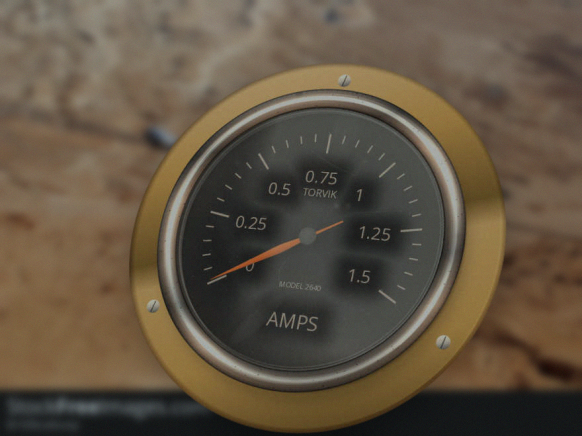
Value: 0
